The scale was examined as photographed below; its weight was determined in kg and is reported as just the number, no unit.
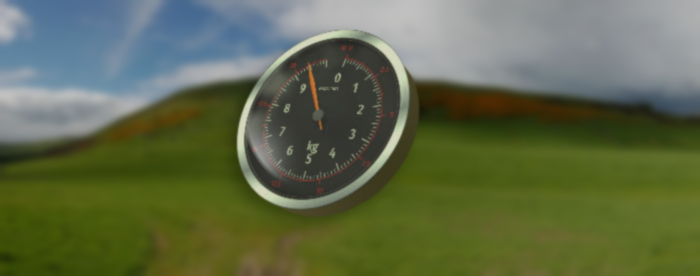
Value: 9.5
